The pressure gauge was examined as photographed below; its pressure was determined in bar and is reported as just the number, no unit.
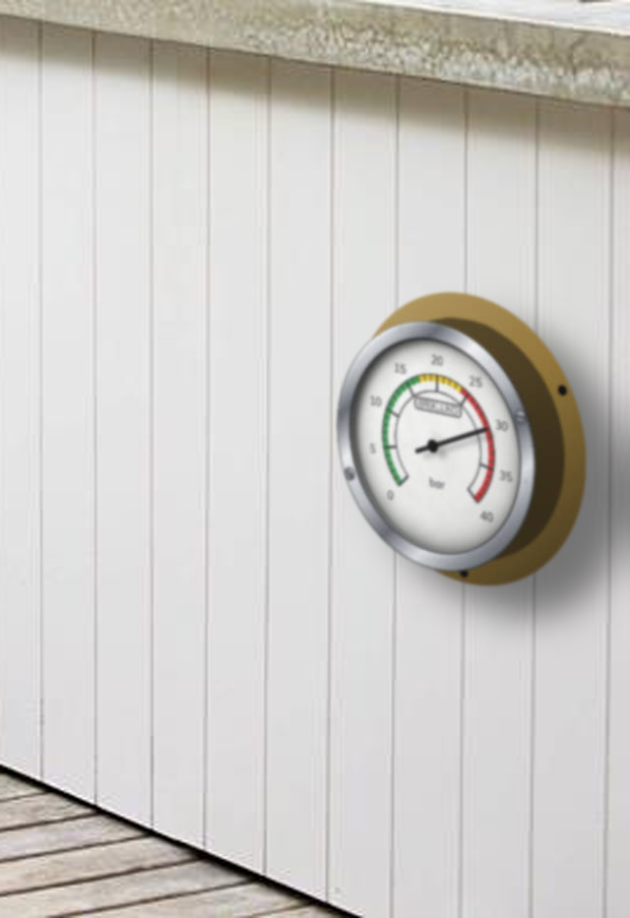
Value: 30
